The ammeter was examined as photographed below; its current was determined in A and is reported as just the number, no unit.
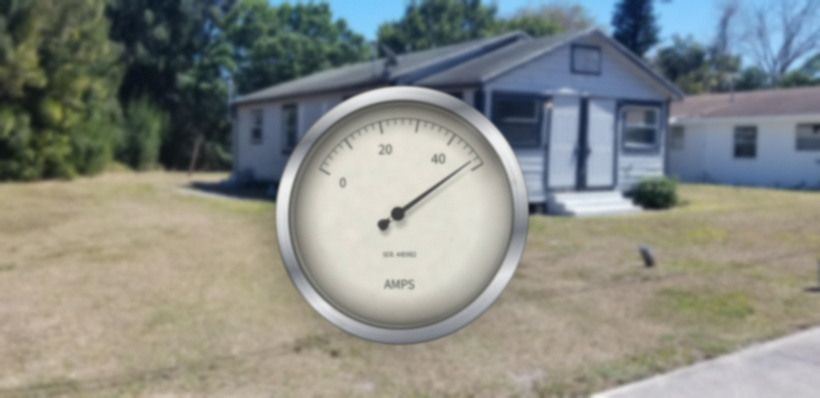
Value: 48
